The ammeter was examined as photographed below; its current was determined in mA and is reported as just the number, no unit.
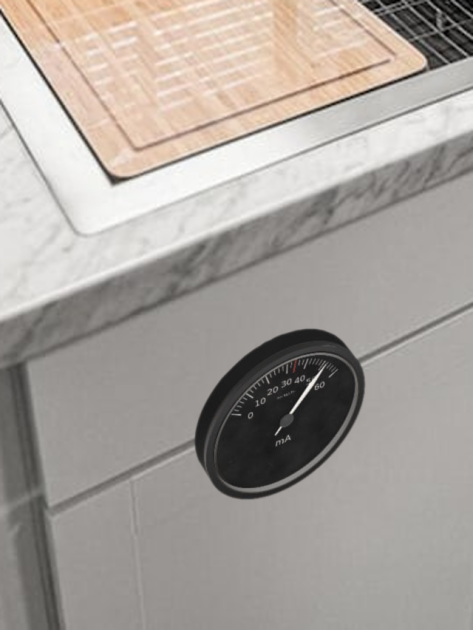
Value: 50
